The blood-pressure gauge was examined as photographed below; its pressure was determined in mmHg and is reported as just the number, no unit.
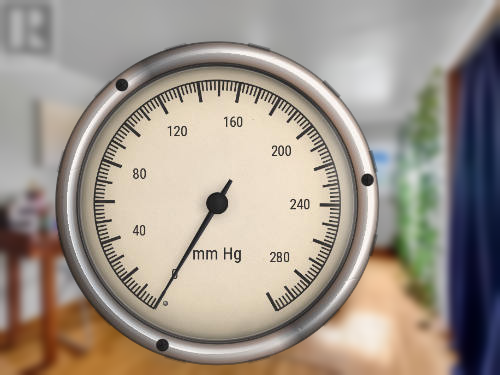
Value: 0
